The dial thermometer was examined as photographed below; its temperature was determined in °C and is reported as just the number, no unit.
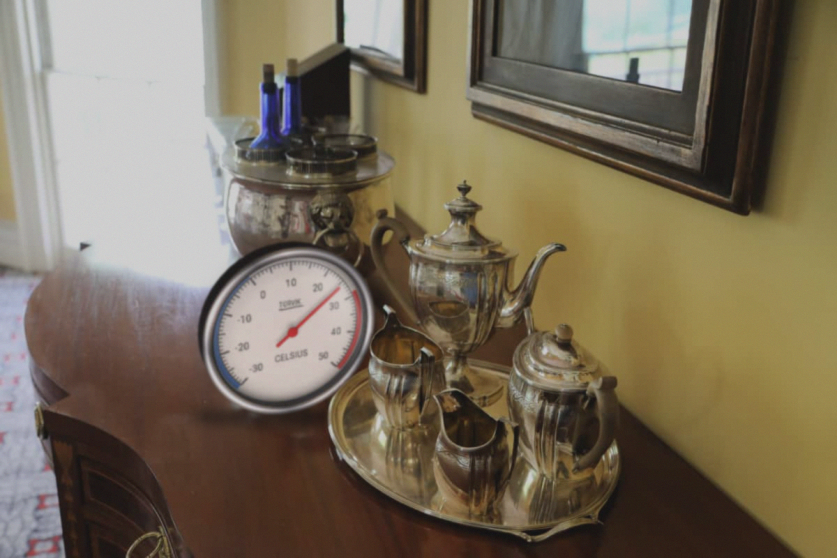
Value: 25
